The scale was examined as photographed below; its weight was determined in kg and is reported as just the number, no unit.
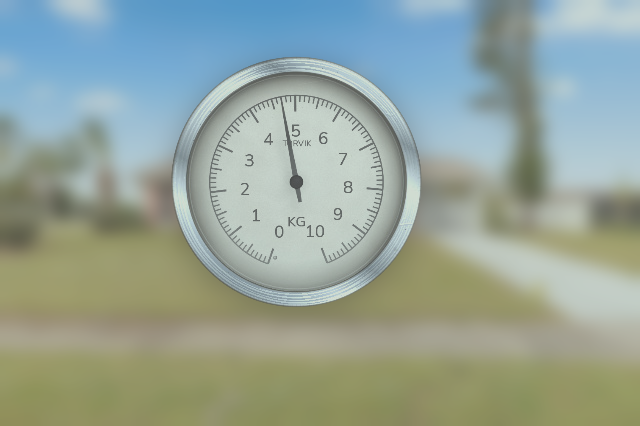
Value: 4.7
